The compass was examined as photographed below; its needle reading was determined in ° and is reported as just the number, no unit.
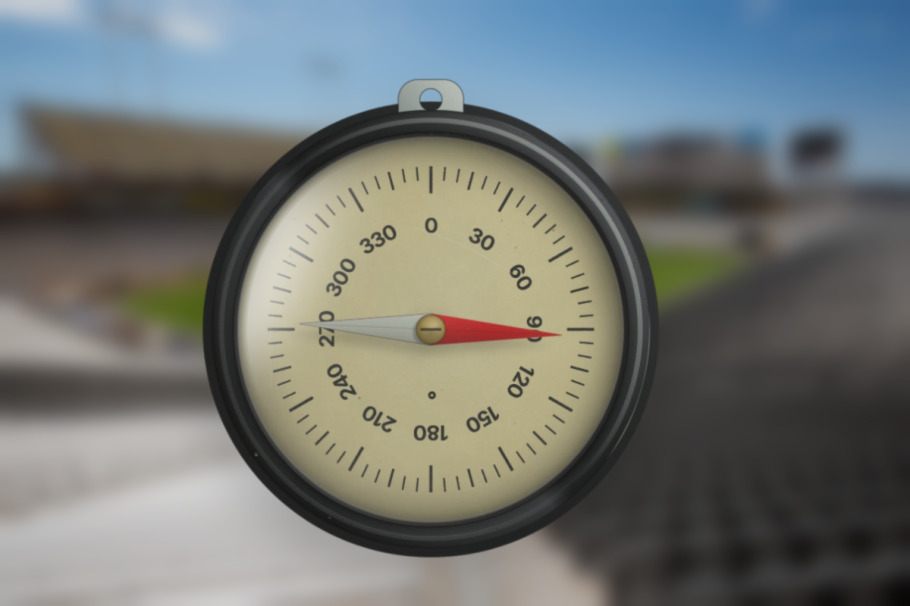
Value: 92.5
